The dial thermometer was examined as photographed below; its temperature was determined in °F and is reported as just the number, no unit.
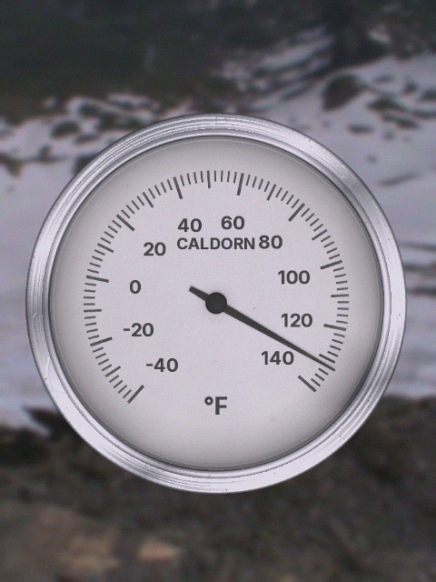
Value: 132
